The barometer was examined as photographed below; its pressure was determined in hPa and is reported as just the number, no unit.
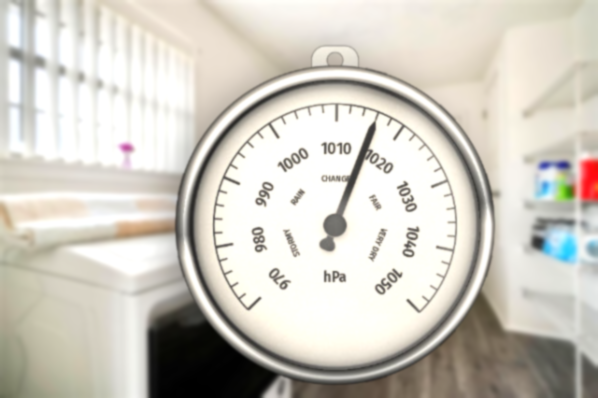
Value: 1016
